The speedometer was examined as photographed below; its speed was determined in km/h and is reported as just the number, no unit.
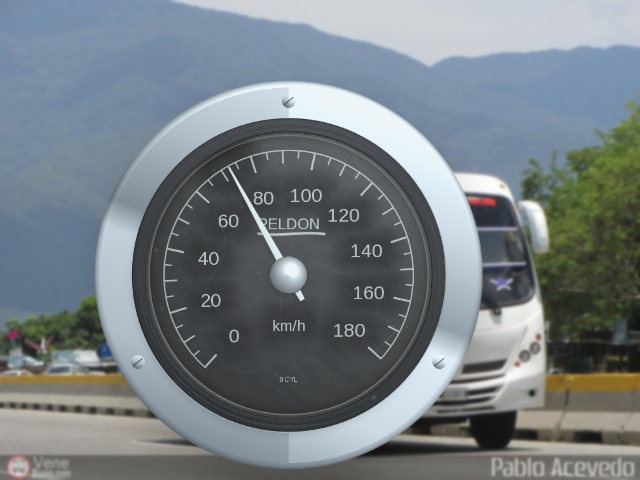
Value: 72.5
